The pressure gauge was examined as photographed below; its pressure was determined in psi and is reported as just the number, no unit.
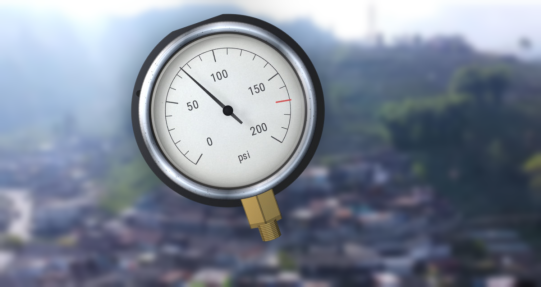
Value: 75
